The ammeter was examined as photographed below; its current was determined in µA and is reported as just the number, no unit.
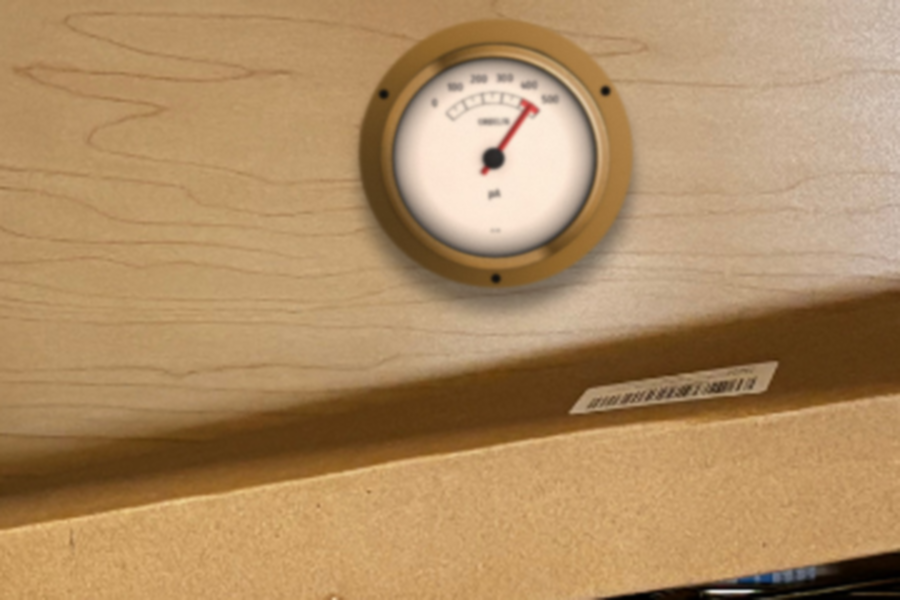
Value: 450
